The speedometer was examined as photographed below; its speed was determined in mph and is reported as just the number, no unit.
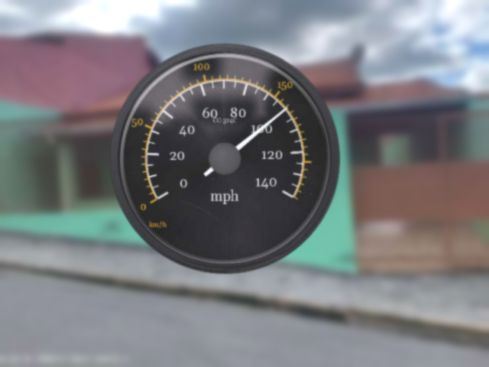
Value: 100
